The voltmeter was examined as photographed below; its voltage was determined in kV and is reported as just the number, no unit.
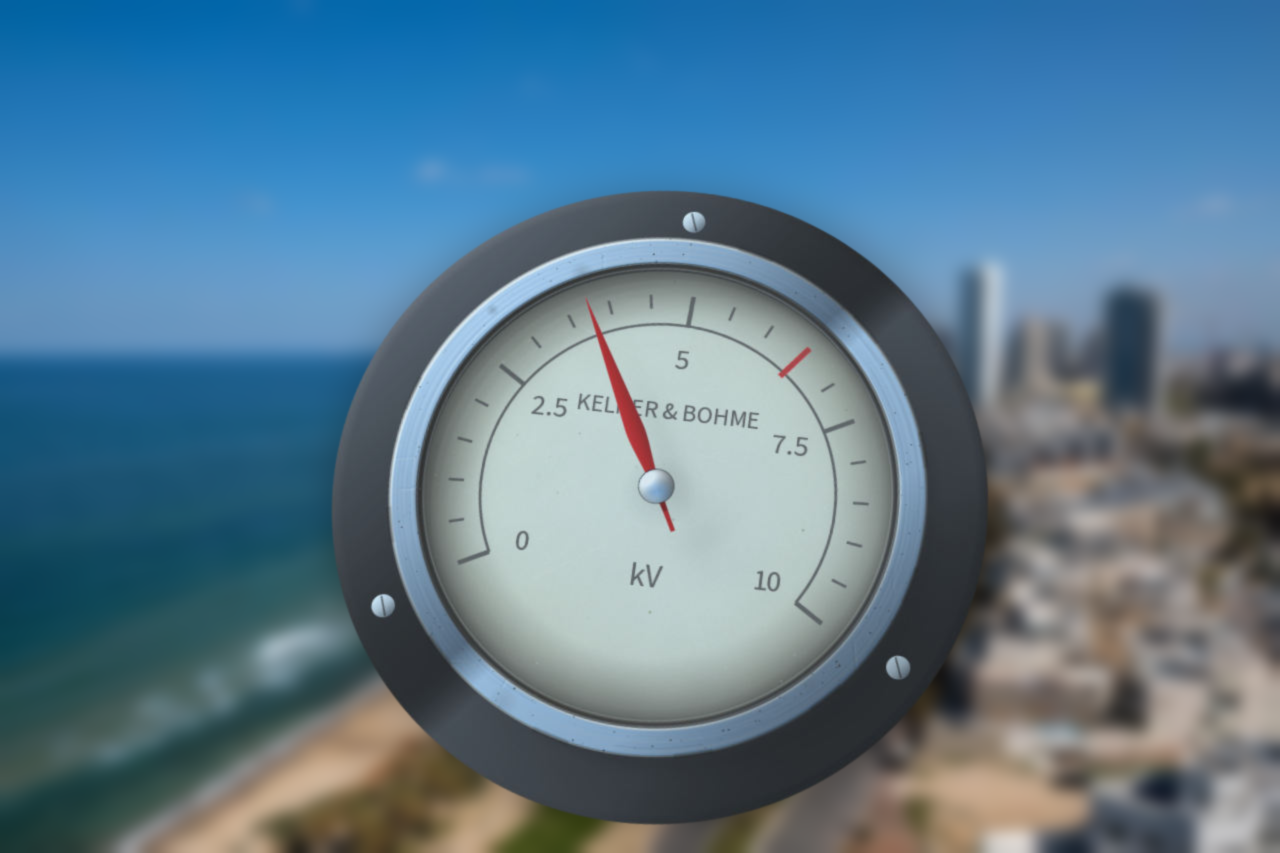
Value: 3.75
